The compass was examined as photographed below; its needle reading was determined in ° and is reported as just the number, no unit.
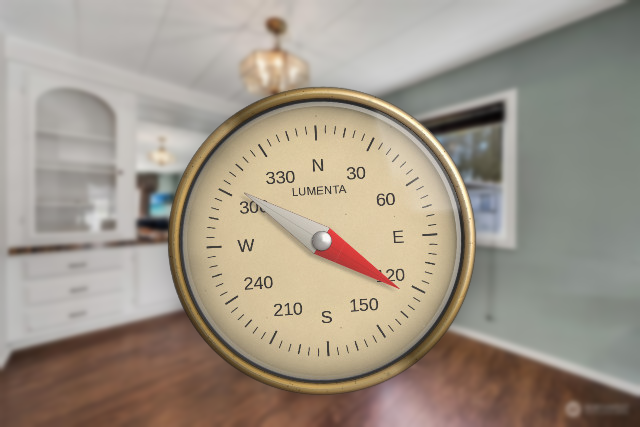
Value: 125
